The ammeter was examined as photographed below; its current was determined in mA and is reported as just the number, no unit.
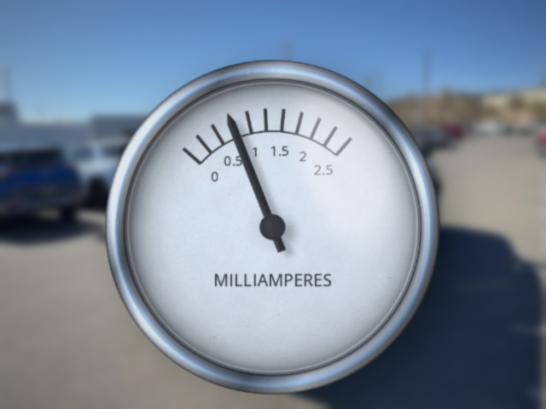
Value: 0.75
